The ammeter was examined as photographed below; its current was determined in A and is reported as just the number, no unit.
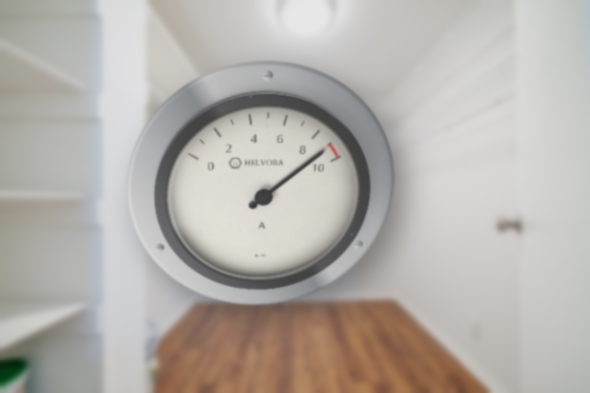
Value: 9
